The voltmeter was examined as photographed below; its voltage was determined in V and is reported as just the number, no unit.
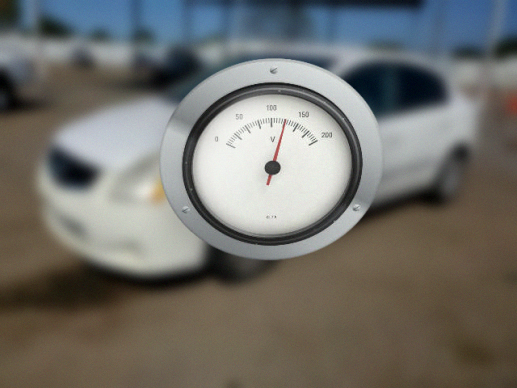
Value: 125
